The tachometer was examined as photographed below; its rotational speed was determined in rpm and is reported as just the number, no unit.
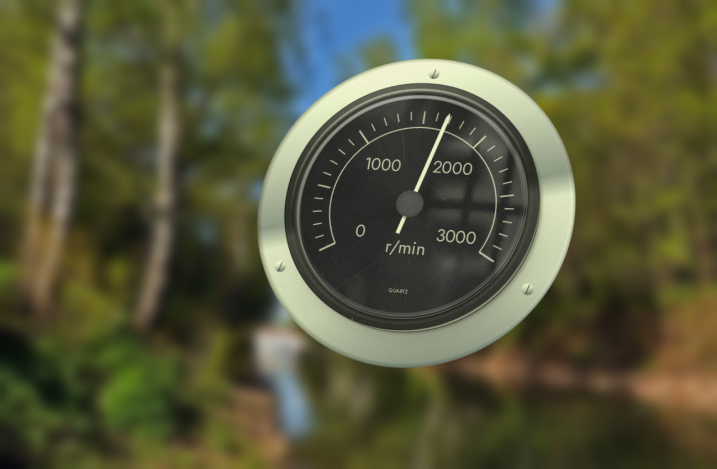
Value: 1700
